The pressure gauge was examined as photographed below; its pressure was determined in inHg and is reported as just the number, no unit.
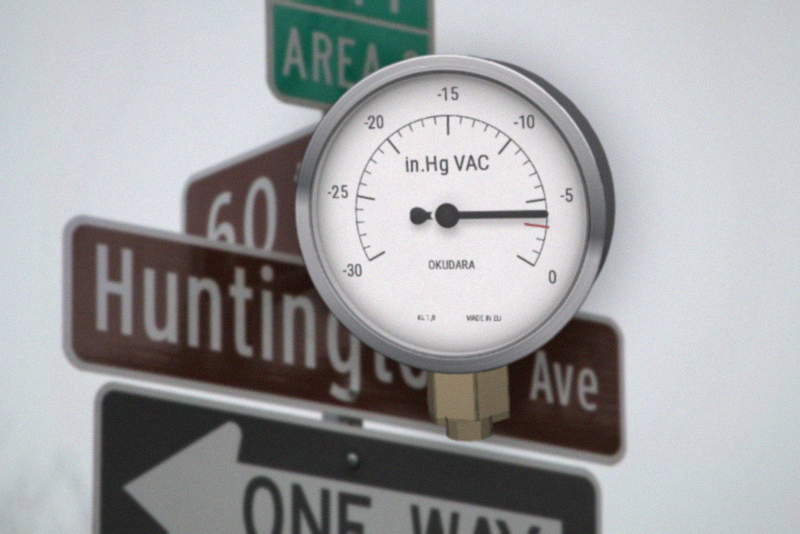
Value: -4
